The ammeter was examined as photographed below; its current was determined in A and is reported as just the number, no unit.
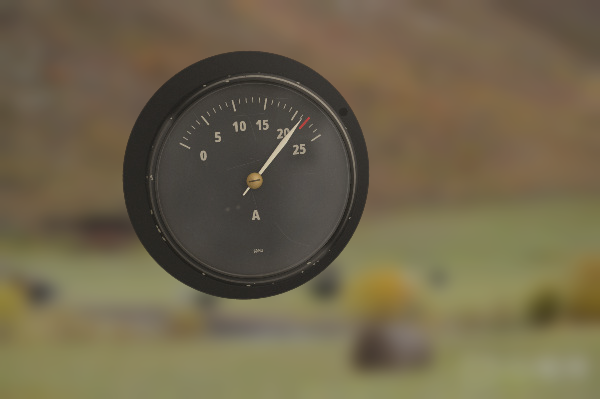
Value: 21
